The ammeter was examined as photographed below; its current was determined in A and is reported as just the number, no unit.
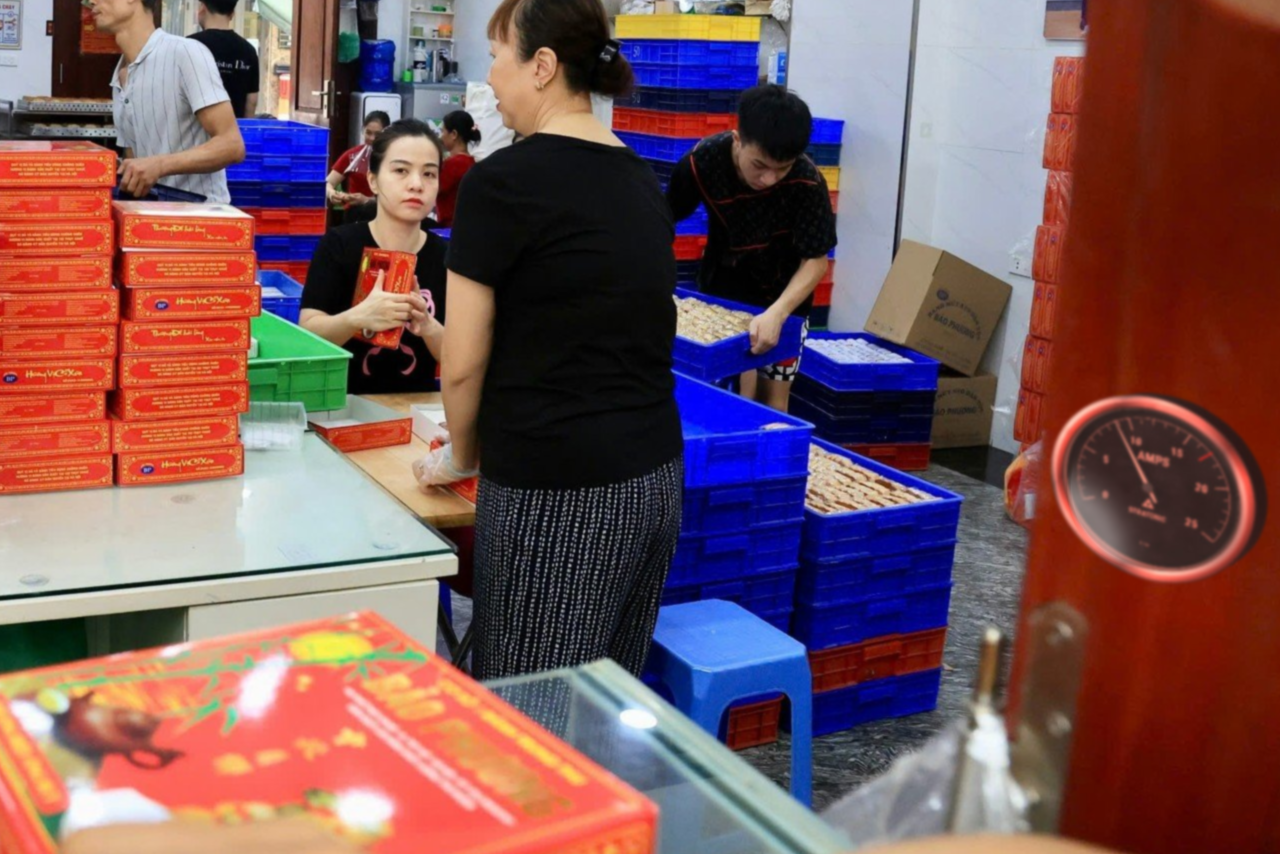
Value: 9
